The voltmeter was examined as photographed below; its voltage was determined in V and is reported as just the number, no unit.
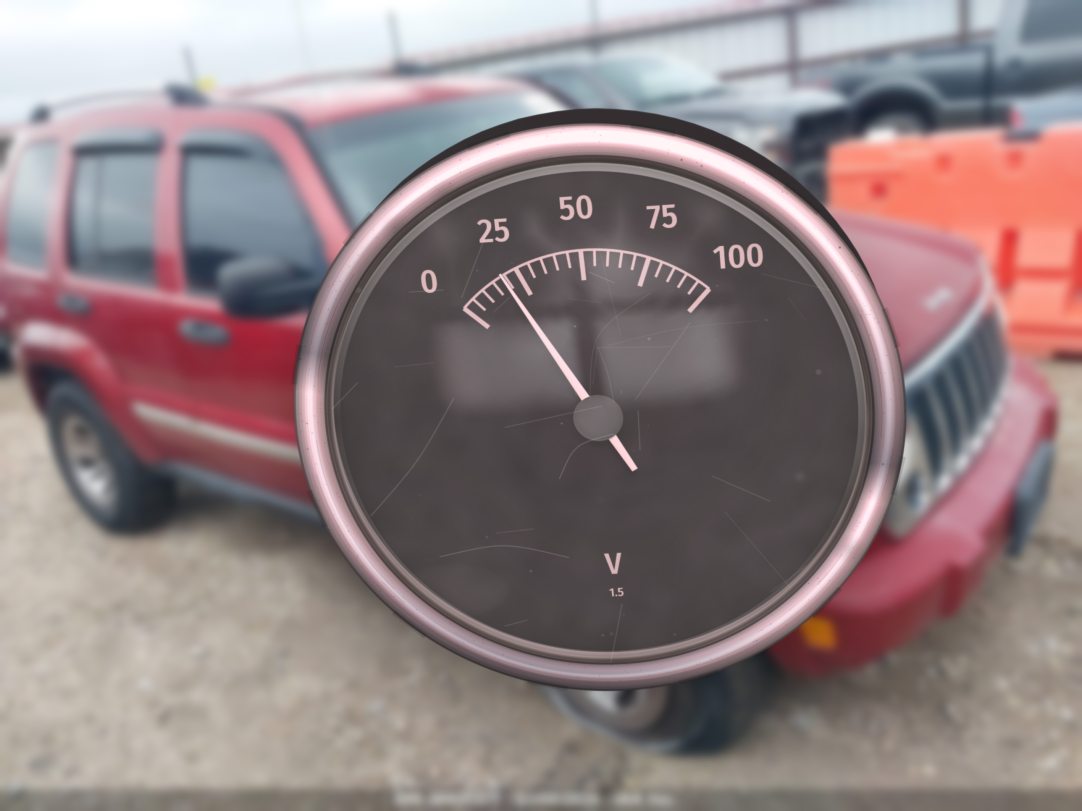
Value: 20
